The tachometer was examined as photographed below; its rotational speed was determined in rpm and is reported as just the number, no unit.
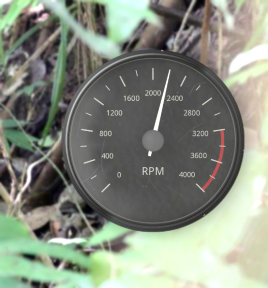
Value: 2200
